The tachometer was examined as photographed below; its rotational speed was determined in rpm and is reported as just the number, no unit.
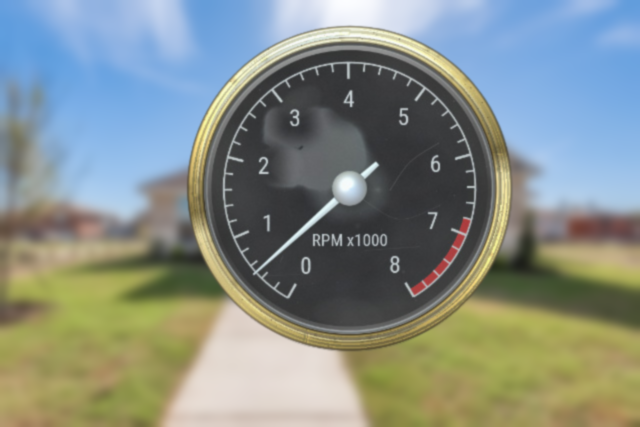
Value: 500
